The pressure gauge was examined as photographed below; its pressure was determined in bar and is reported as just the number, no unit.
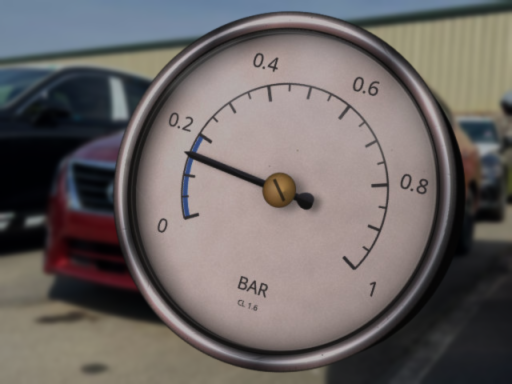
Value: 0.15
